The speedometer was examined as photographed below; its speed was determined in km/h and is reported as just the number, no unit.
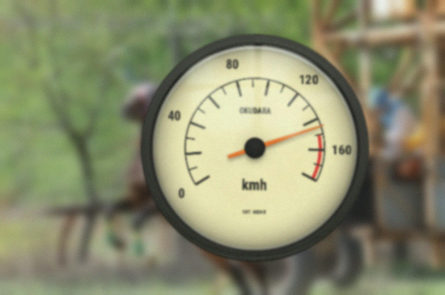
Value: 145
